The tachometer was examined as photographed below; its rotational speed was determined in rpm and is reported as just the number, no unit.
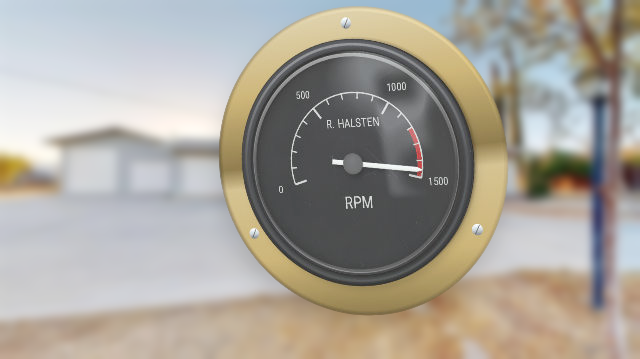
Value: 1450
